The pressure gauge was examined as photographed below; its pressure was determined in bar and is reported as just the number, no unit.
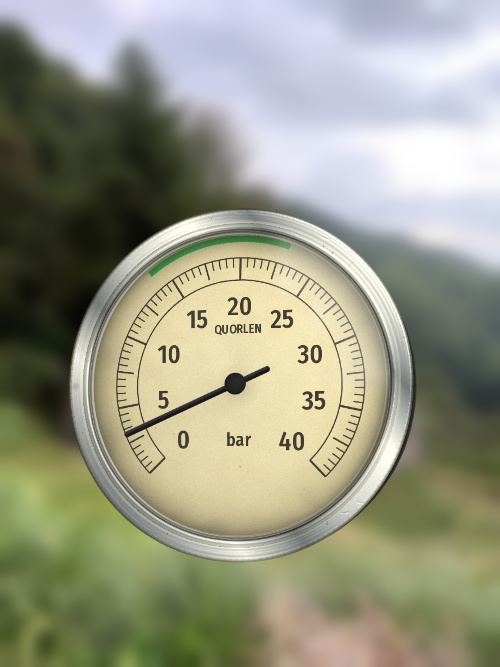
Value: 3
